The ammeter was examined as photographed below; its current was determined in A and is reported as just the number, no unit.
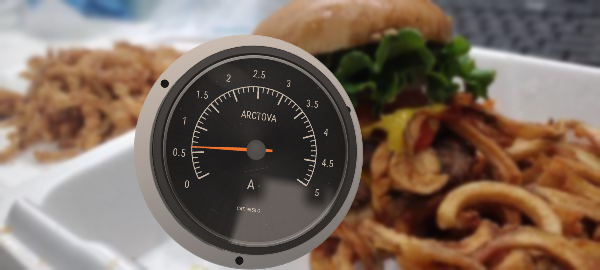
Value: 0.6
